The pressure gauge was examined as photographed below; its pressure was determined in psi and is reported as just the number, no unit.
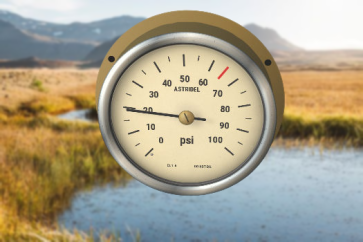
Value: 20
